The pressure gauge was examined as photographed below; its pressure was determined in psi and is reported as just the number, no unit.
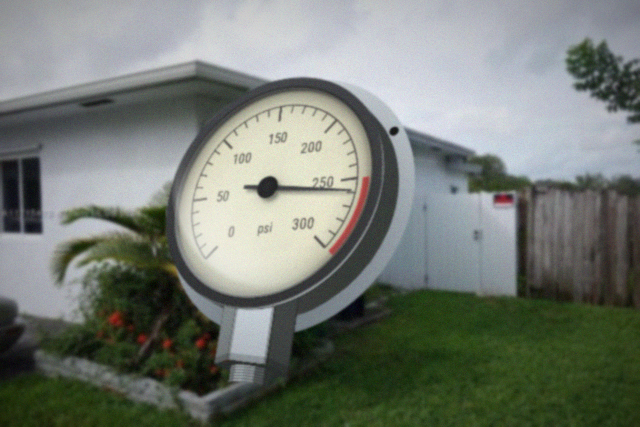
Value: 260
